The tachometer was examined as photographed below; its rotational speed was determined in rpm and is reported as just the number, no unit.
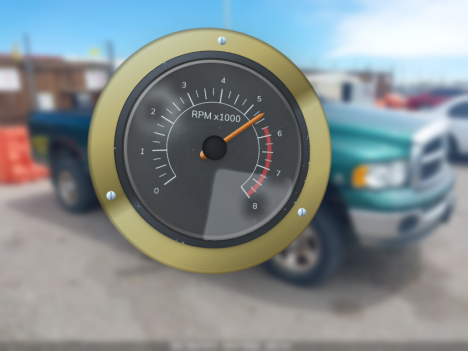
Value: 5375
